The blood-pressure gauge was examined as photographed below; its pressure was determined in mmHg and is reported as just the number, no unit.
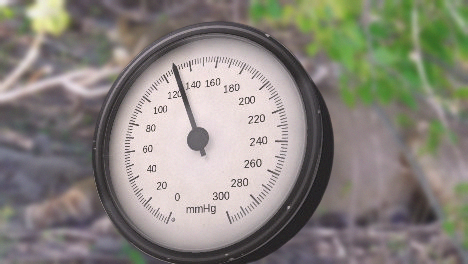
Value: 130
